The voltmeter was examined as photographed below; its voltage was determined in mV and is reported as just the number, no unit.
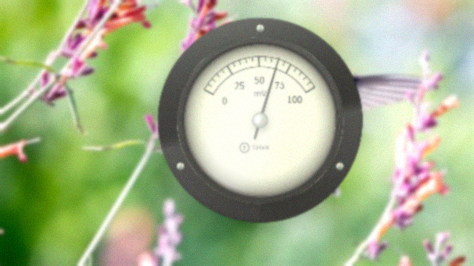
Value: 65
